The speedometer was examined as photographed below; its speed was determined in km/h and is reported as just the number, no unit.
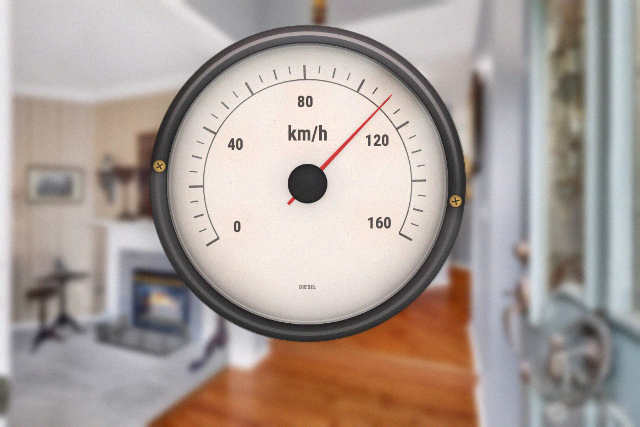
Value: 110
